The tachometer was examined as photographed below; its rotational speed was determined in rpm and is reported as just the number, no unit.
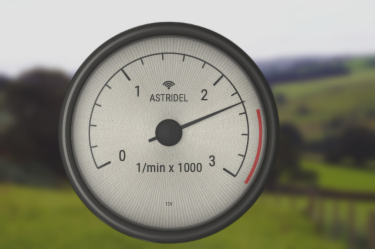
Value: 2300
